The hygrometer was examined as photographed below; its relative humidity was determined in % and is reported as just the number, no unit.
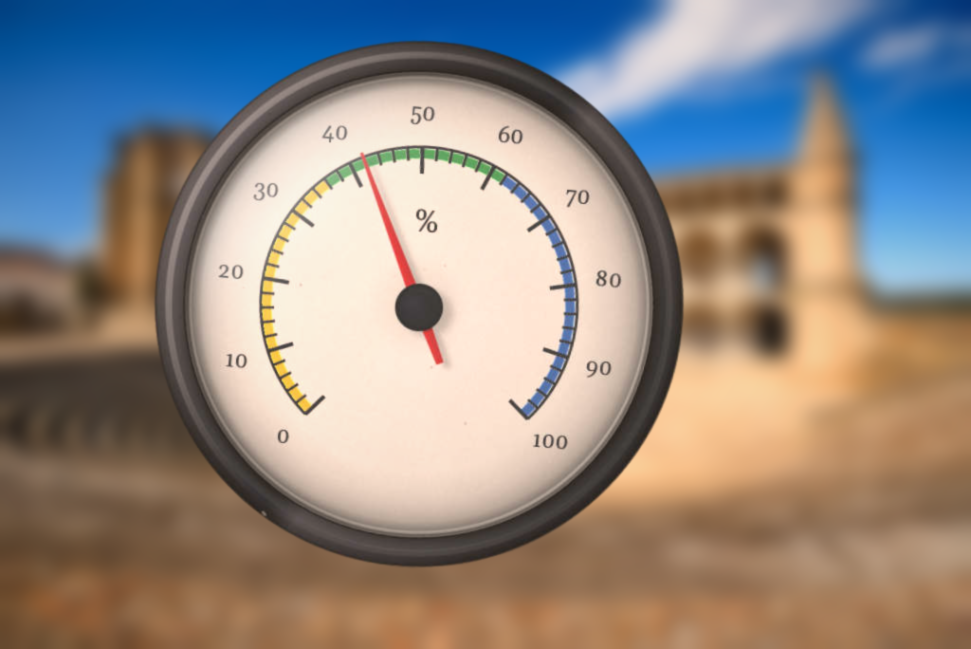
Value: 42
